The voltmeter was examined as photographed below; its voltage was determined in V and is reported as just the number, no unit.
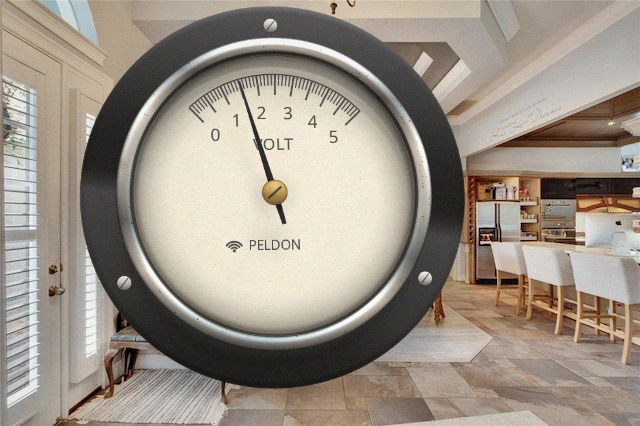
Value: 1.5
